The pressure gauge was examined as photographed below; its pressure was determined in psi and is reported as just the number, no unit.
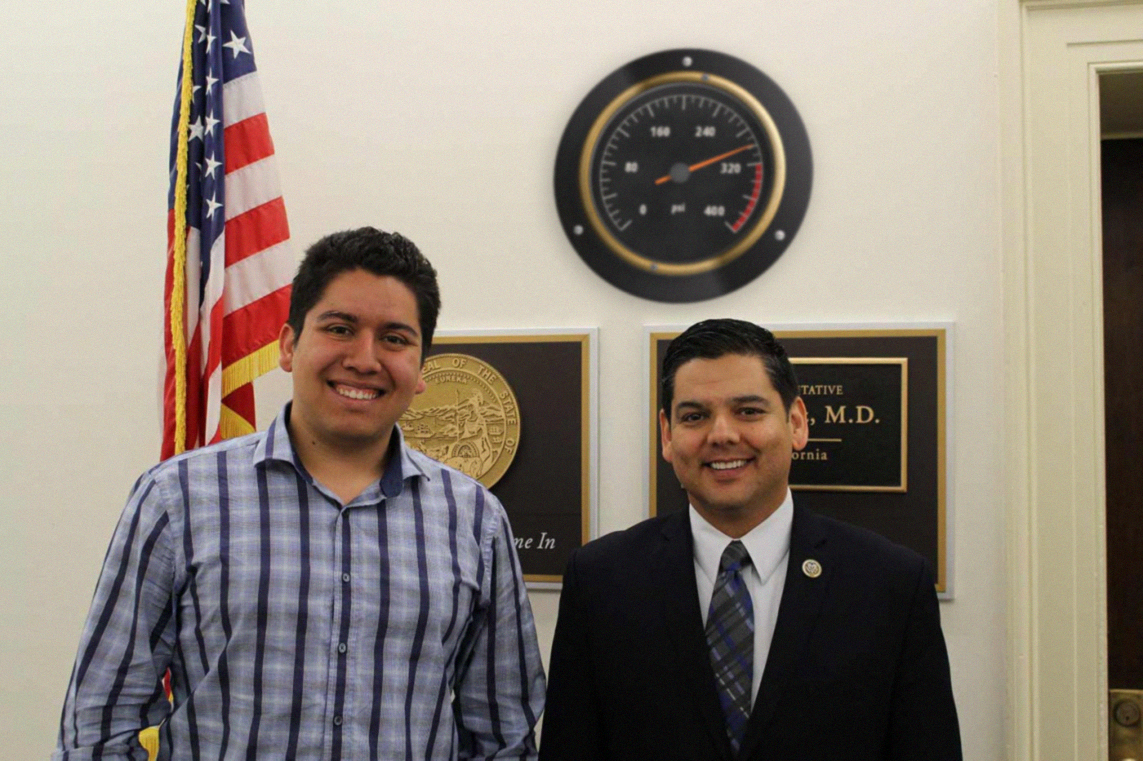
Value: 300
